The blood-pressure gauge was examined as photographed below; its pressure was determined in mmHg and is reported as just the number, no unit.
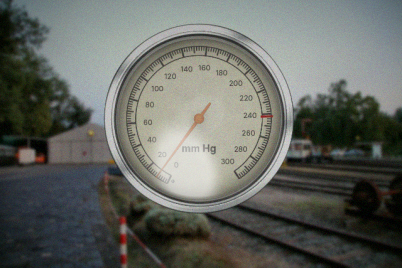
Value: 10
